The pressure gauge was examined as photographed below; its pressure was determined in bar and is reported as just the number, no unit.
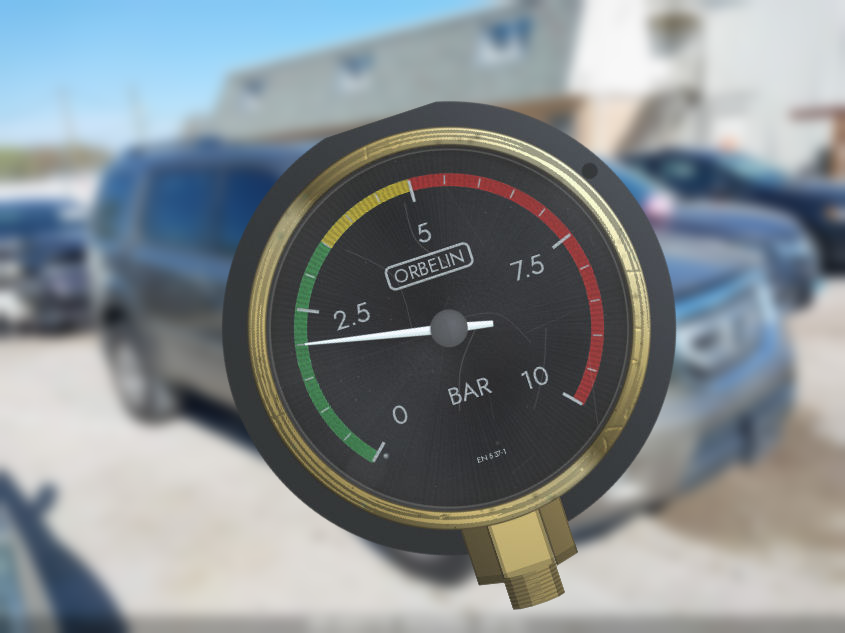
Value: 2
